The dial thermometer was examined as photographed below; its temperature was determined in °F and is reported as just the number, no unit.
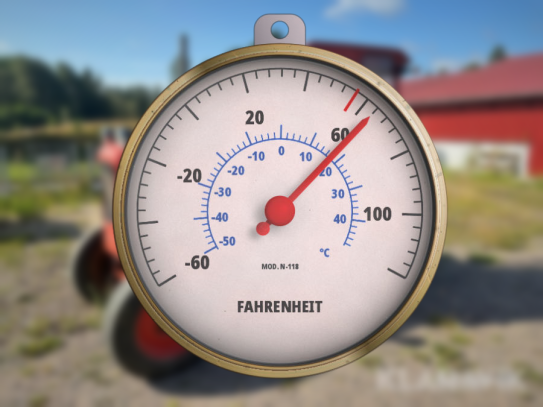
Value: 64
